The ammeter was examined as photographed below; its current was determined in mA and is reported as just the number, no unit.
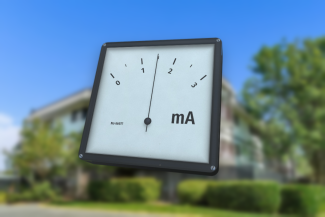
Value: 1.5
